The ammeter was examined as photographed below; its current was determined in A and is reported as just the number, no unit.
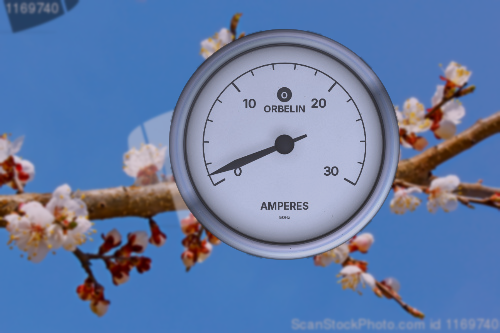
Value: 1
